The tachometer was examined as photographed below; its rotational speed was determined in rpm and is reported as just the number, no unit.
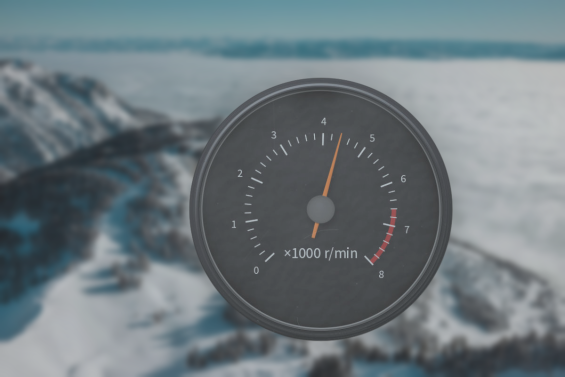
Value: 4400
